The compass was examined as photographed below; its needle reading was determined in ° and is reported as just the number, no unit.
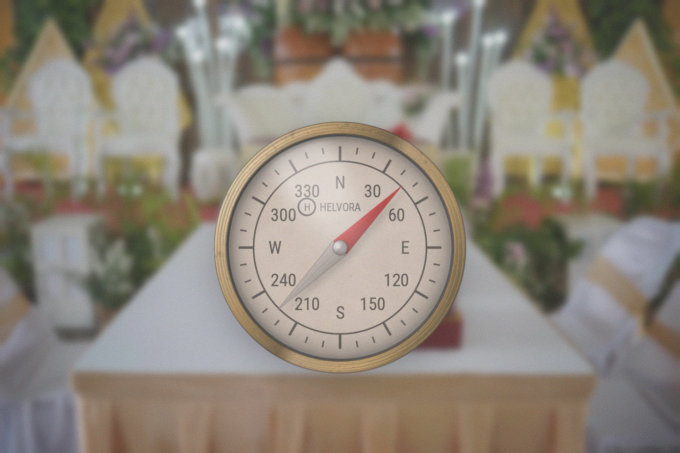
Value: 45
